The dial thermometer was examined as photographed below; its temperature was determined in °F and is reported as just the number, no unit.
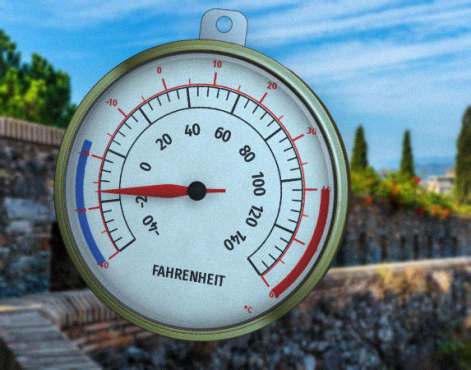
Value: -16
